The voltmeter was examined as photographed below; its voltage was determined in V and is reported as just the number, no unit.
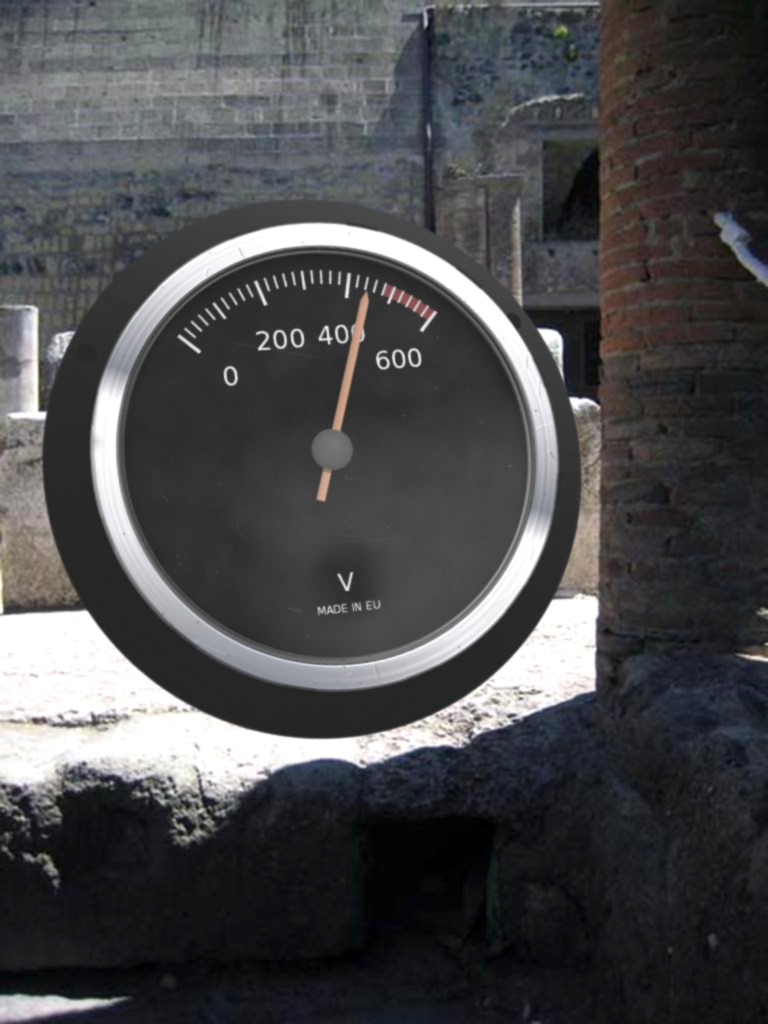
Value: 440
